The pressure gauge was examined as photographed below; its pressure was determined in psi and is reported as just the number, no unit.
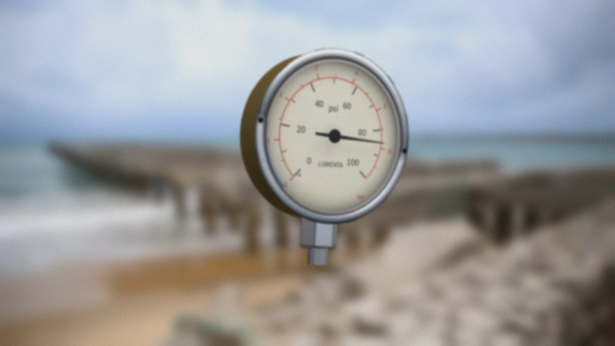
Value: 85
